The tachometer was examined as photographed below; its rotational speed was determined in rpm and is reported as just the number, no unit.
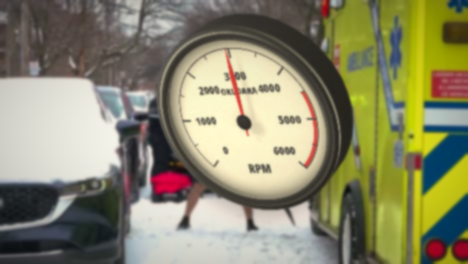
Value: 3000
